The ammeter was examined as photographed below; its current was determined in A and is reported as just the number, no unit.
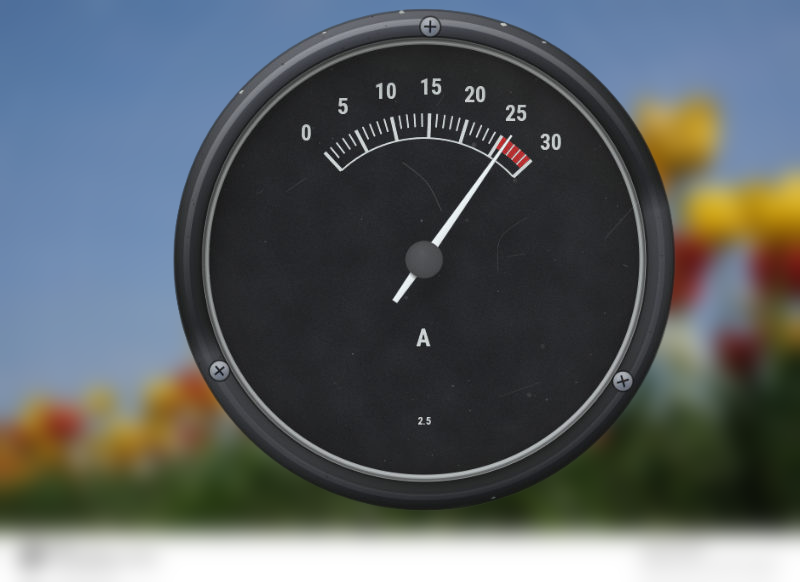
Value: 26
